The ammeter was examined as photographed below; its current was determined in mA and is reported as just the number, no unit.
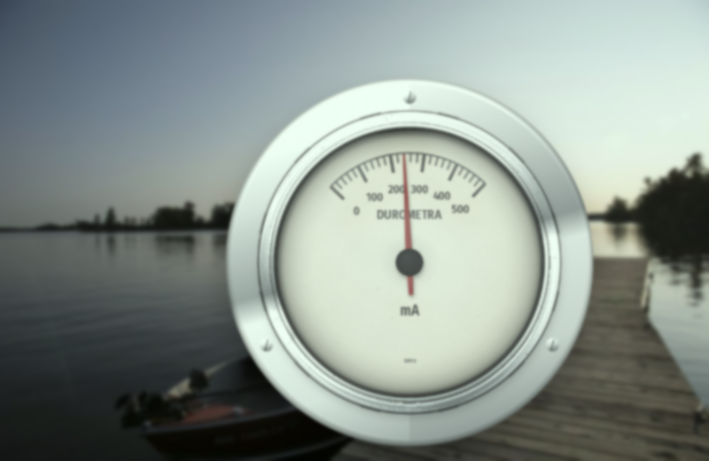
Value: 240
